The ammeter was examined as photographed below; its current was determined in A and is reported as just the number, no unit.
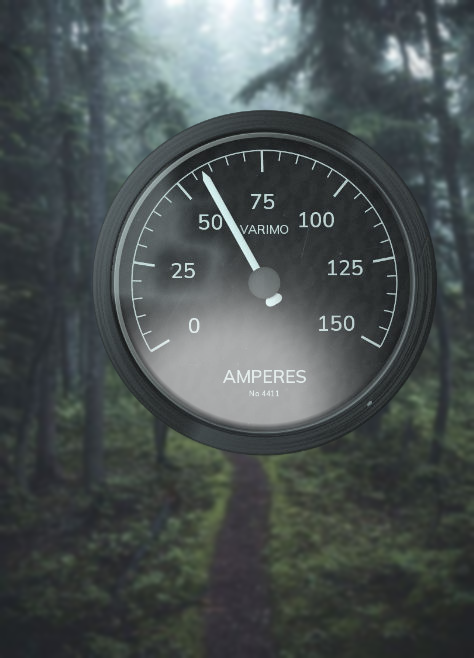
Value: 57.5
